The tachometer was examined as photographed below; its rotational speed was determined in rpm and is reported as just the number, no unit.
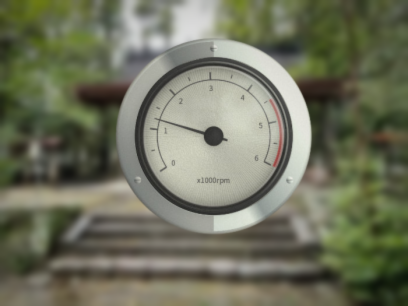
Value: 1250
